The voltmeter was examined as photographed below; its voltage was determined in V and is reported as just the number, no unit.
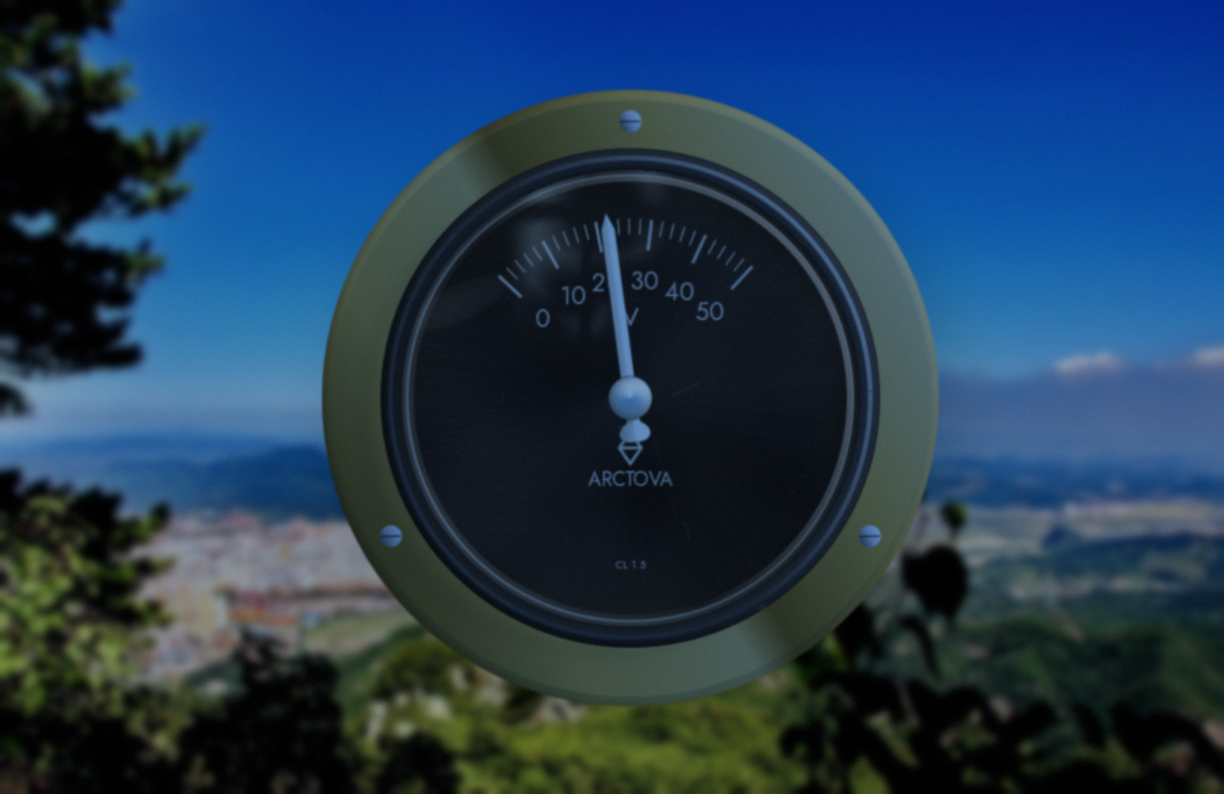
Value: 22
